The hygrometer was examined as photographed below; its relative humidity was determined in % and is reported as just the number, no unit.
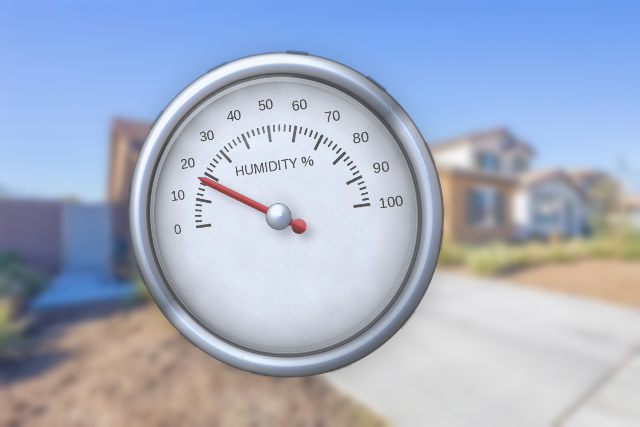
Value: 18
